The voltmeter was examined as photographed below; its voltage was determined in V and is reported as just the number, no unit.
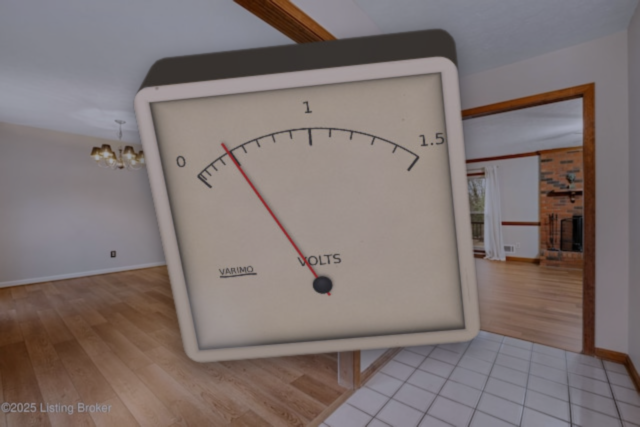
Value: 0.5
